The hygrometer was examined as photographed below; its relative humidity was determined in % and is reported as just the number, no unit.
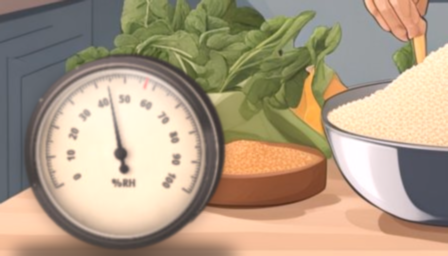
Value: 45
